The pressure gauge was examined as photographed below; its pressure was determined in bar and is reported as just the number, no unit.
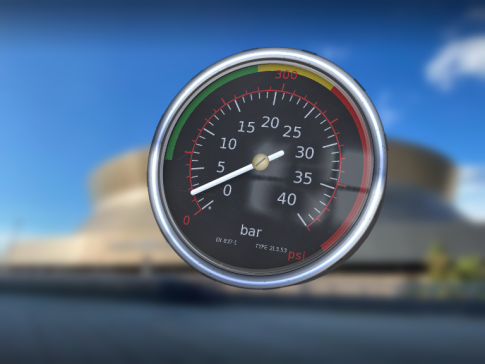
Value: 2
